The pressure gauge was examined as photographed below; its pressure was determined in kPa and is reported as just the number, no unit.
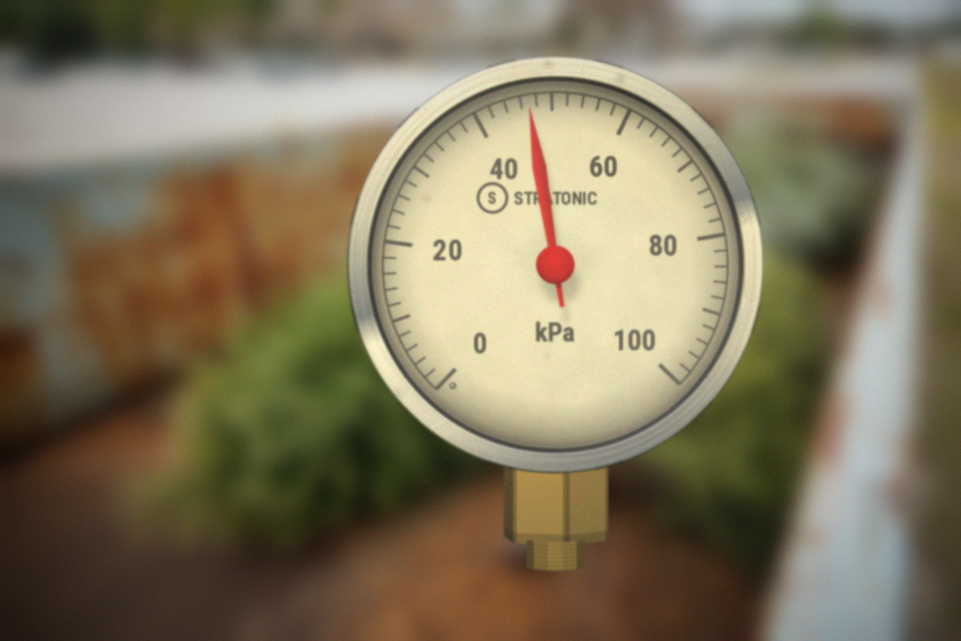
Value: 47
